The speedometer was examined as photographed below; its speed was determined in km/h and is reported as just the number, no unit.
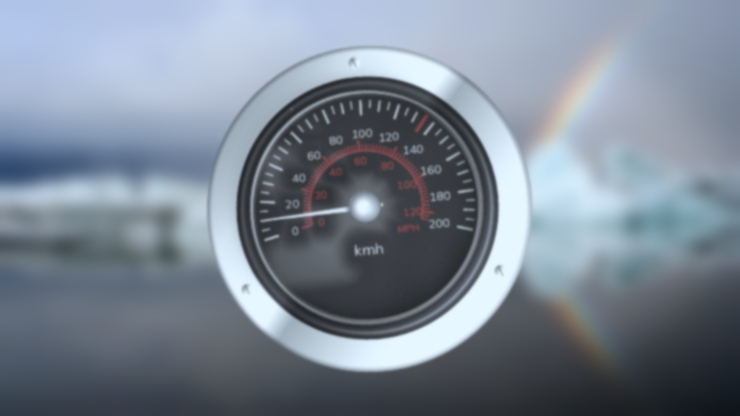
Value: 10
